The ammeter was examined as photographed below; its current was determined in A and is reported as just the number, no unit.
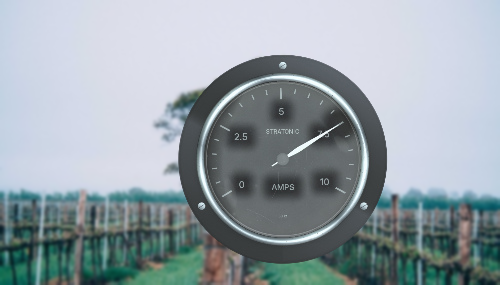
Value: 7.5
